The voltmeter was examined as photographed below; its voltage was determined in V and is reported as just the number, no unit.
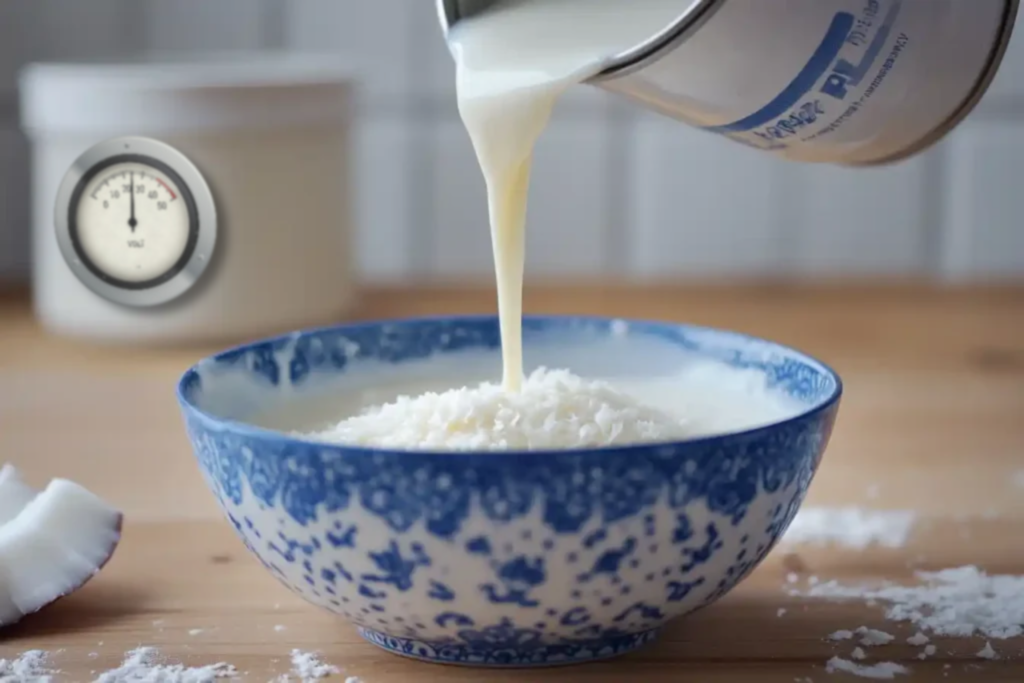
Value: 25
